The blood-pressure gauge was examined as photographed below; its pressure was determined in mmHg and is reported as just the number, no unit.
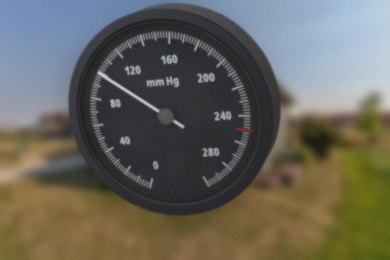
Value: 100
